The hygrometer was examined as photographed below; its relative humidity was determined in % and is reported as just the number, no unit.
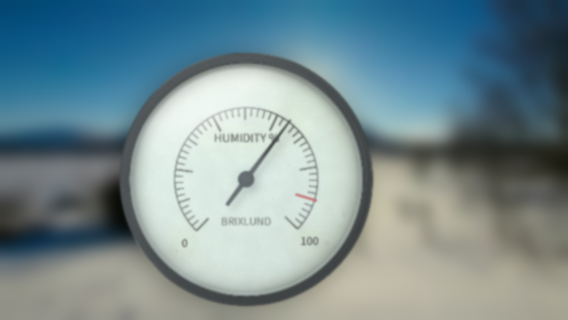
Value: 64
